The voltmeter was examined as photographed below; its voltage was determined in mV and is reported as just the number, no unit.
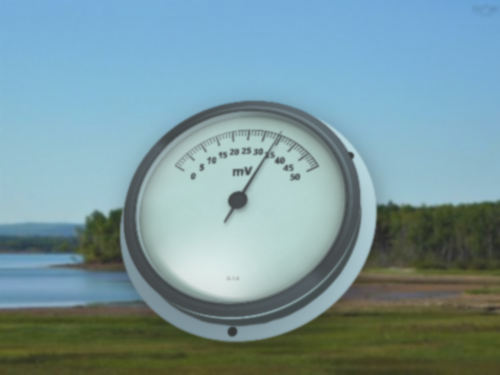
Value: 35
